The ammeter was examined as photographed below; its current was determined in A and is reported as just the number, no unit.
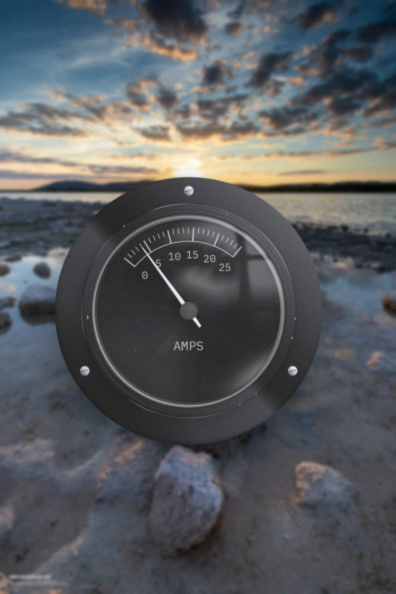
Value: 4
